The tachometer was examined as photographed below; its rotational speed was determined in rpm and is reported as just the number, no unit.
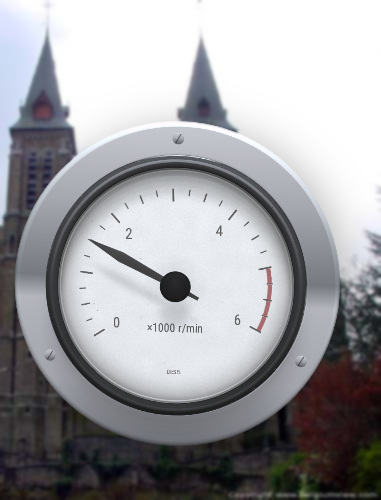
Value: 1500
